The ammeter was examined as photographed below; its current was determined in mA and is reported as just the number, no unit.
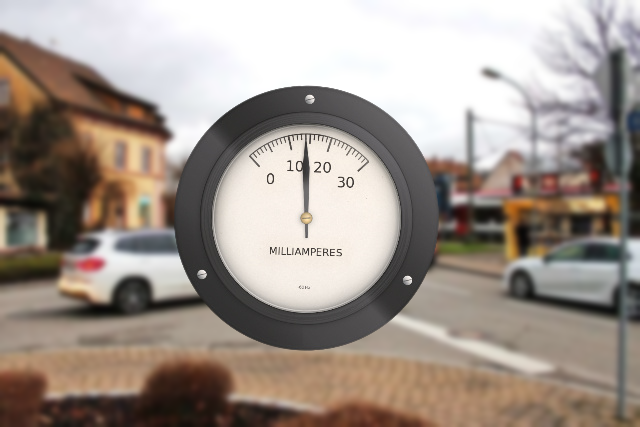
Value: 14
